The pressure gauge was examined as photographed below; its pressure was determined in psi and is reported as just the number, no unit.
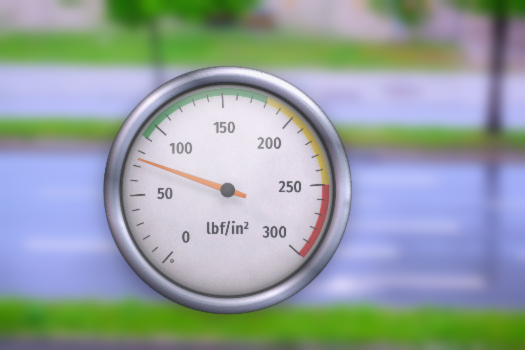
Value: 75
